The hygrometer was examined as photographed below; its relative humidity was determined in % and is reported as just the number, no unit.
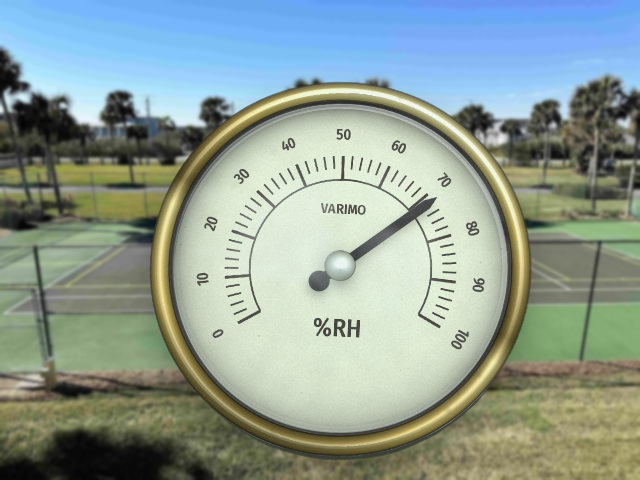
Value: 72
